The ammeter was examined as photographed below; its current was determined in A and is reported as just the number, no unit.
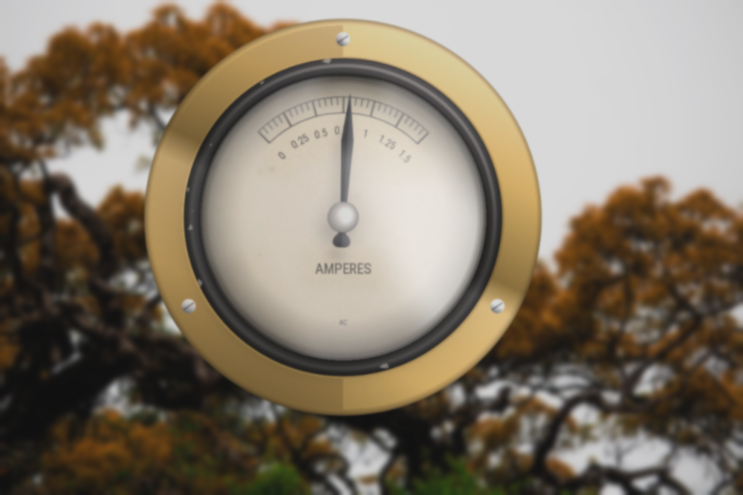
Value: 0.8
